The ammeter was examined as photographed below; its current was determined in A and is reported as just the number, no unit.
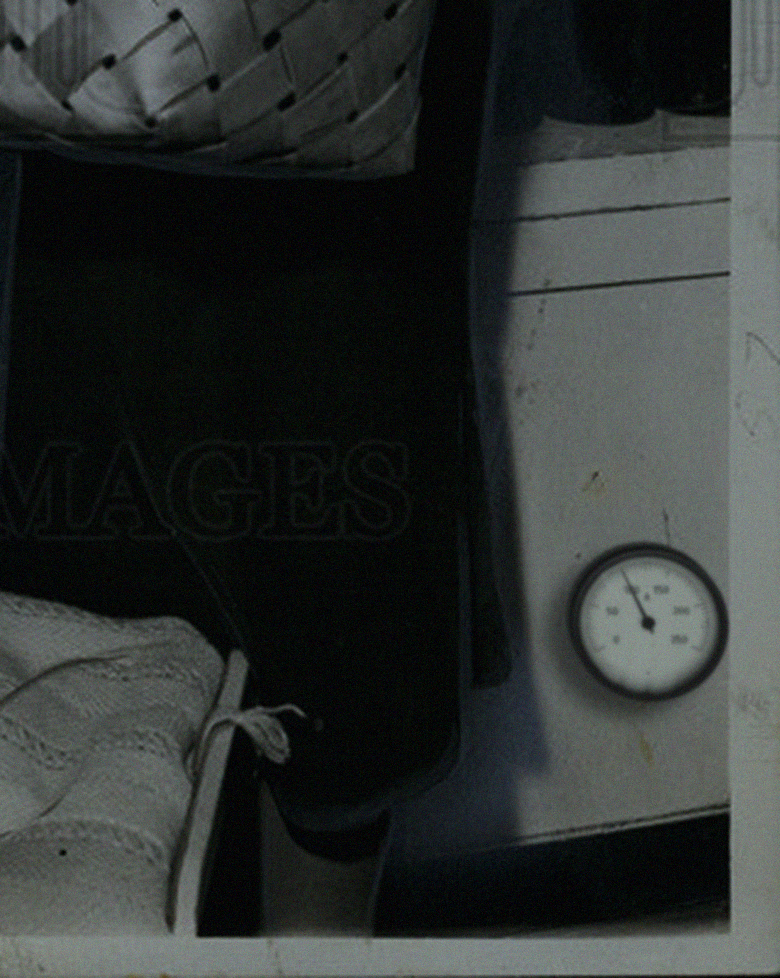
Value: 100
